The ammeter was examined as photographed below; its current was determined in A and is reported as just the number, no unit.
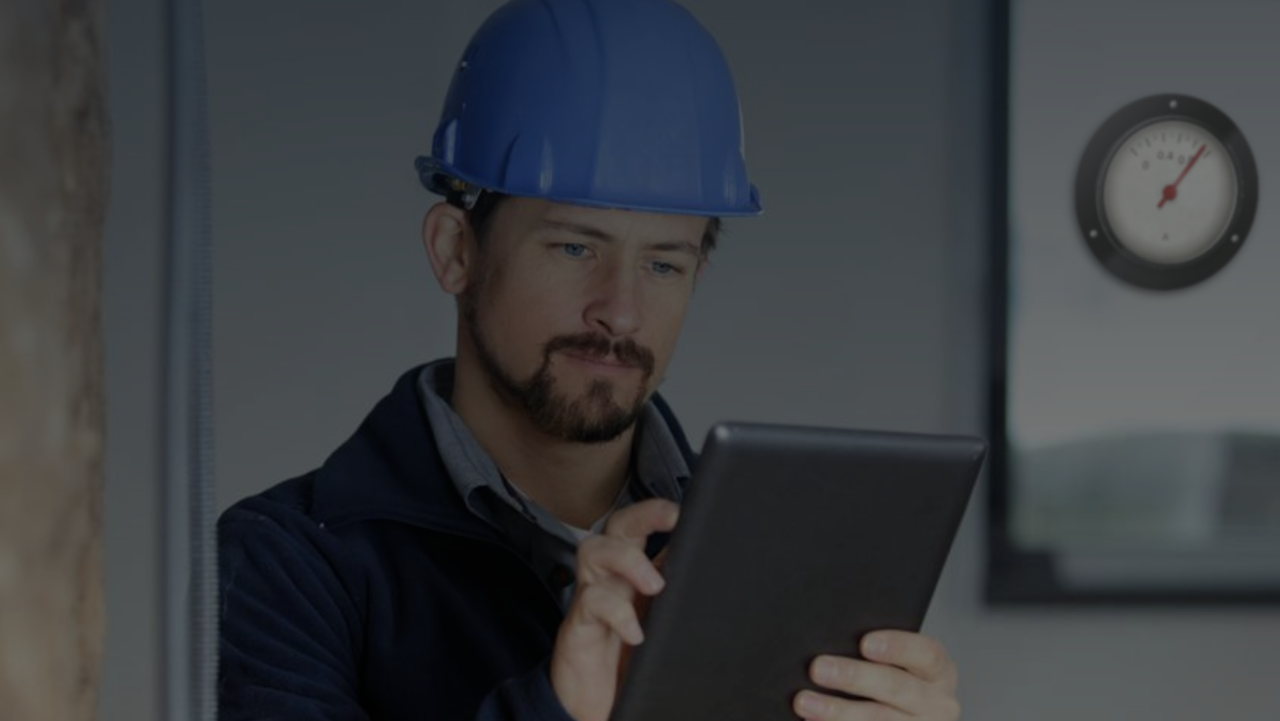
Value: 0.9
